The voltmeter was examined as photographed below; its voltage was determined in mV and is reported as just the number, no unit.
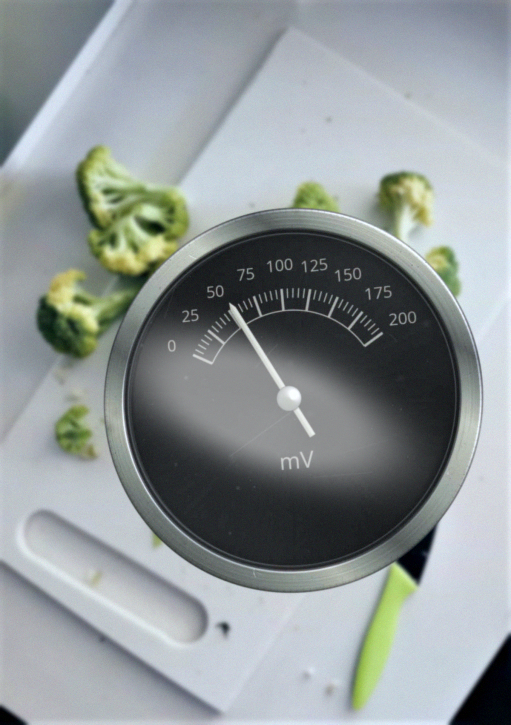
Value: 55
